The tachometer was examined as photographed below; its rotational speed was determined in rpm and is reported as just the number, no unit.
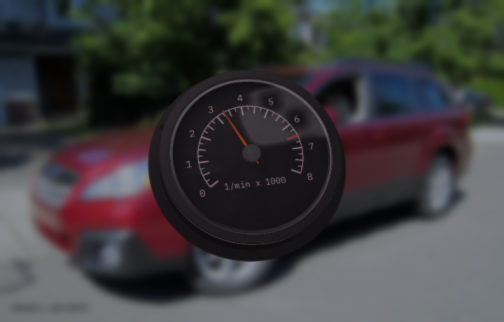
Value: 3250
